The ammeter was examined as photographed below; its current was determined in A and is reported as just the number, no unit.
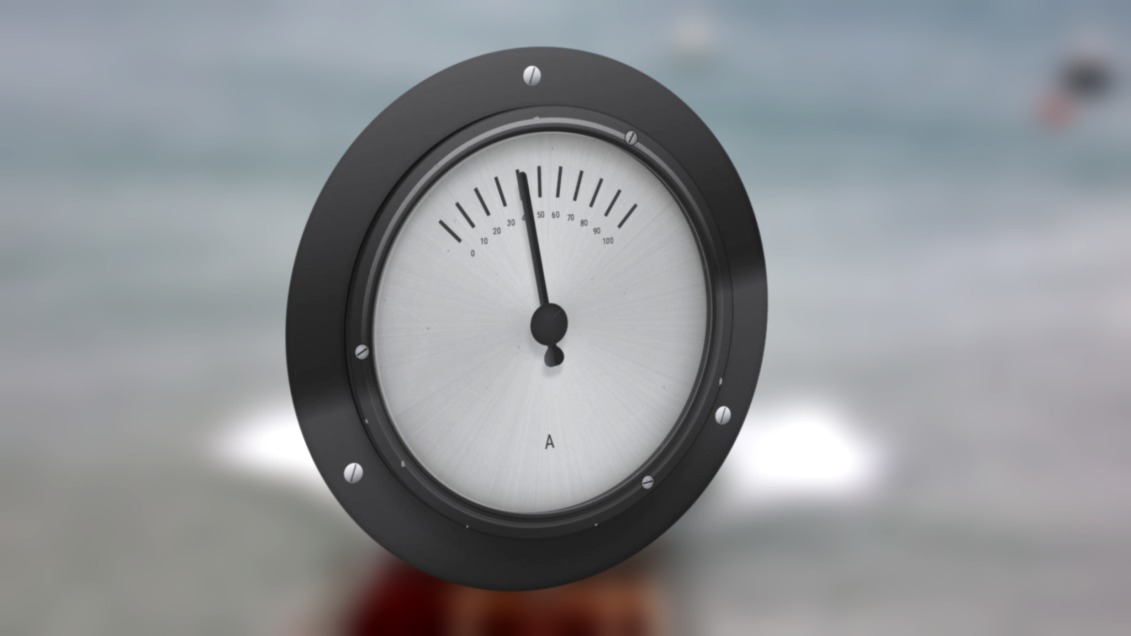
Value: 40
